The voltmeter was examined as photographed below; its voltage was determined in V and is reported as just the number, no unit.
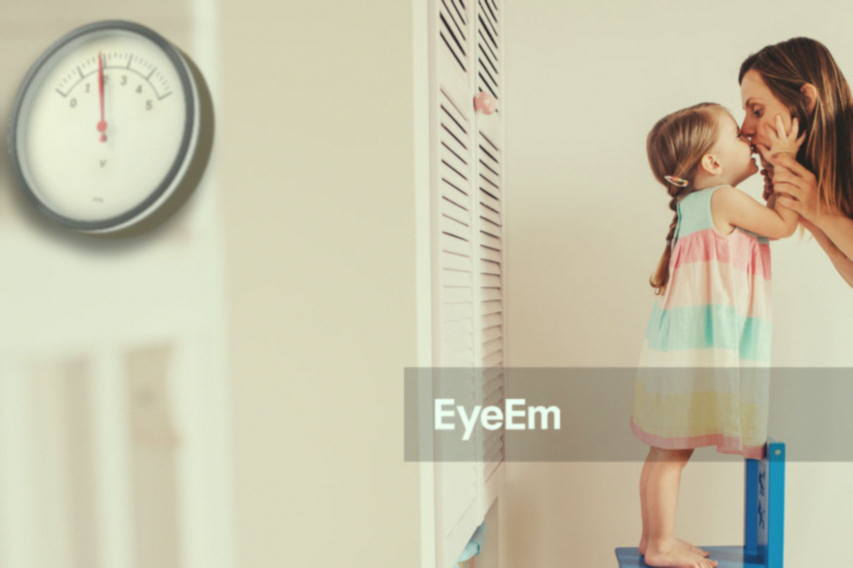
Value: 2
